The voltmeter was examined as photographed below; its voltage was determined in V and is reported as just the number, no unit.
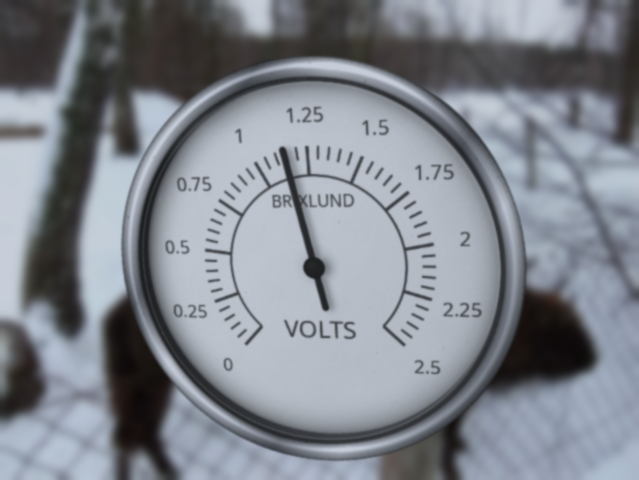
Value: 1.15
